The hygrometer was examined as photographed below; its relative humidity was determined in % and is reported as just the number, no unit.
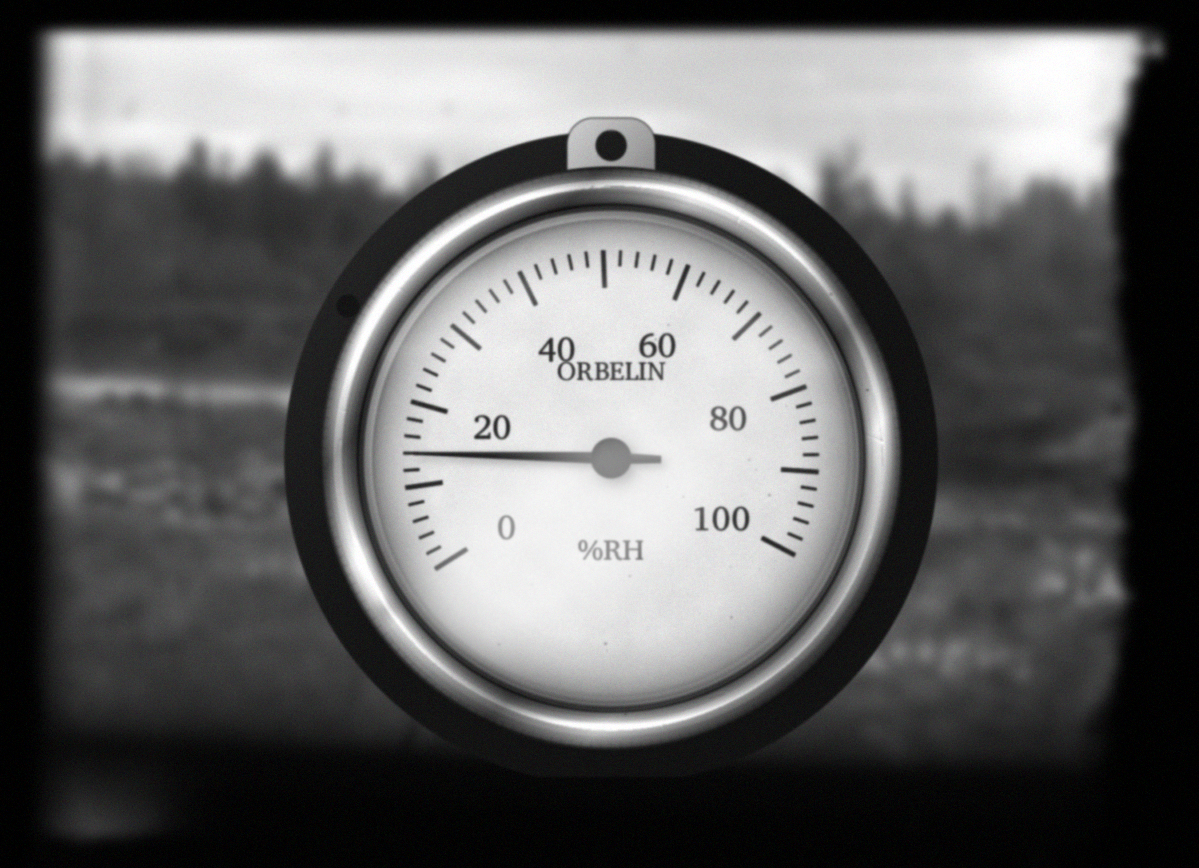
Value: 14
